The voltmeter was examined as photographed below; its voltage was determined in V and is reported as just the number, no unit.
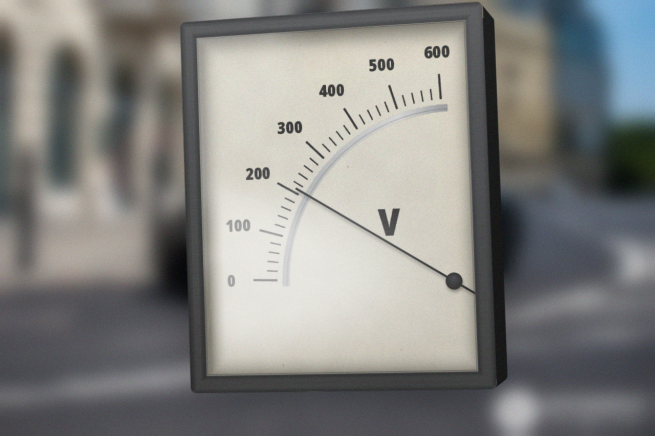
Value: 210
